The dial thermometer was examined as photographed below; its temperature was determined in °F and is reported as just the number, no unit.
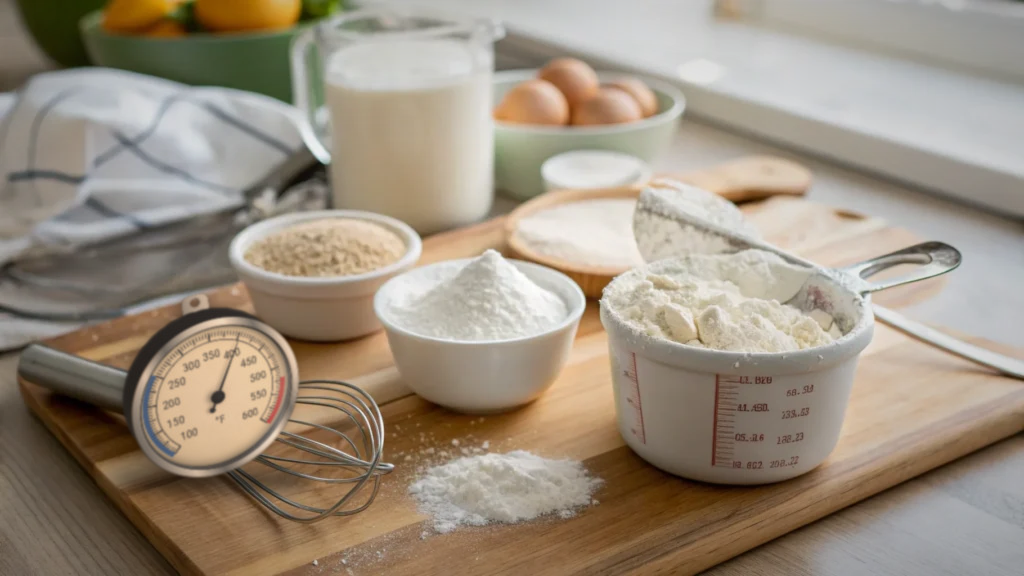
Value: 400
